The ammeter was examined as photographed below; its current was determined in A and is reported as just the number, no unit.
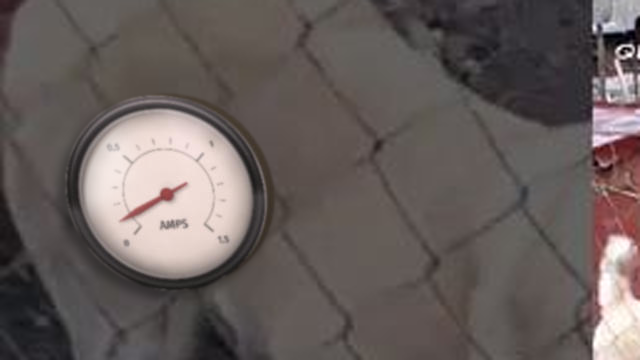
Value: 0.1
